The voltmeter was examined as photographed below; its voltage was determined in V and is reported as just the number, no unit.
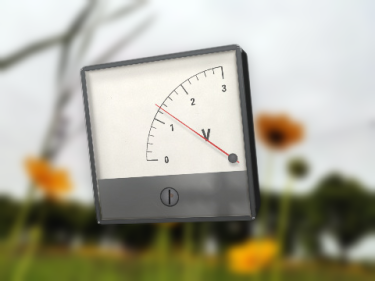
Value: 1.3
